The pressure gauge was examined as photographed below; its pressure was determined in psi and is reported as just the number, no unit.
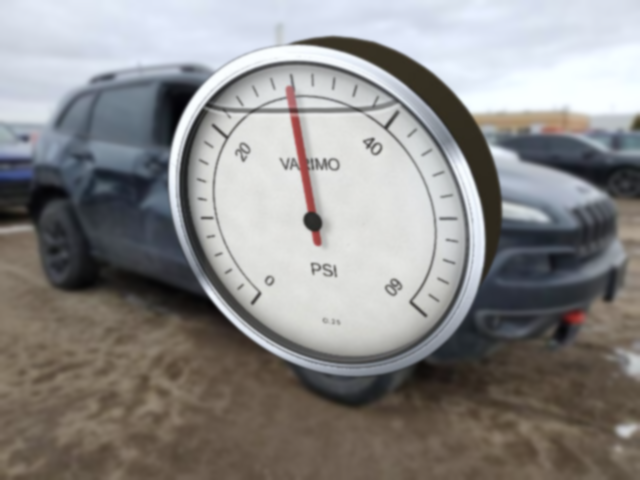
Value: 30
